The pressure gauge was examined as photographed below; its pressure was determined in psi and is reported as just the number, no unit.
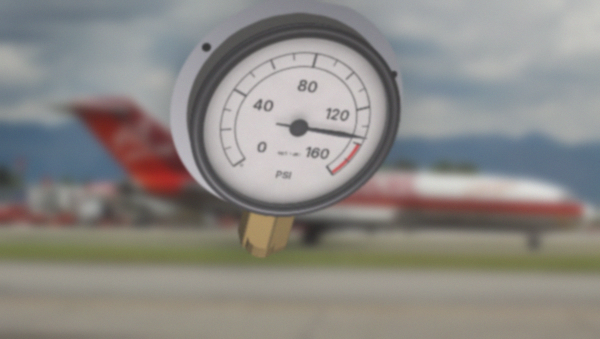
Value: 135
